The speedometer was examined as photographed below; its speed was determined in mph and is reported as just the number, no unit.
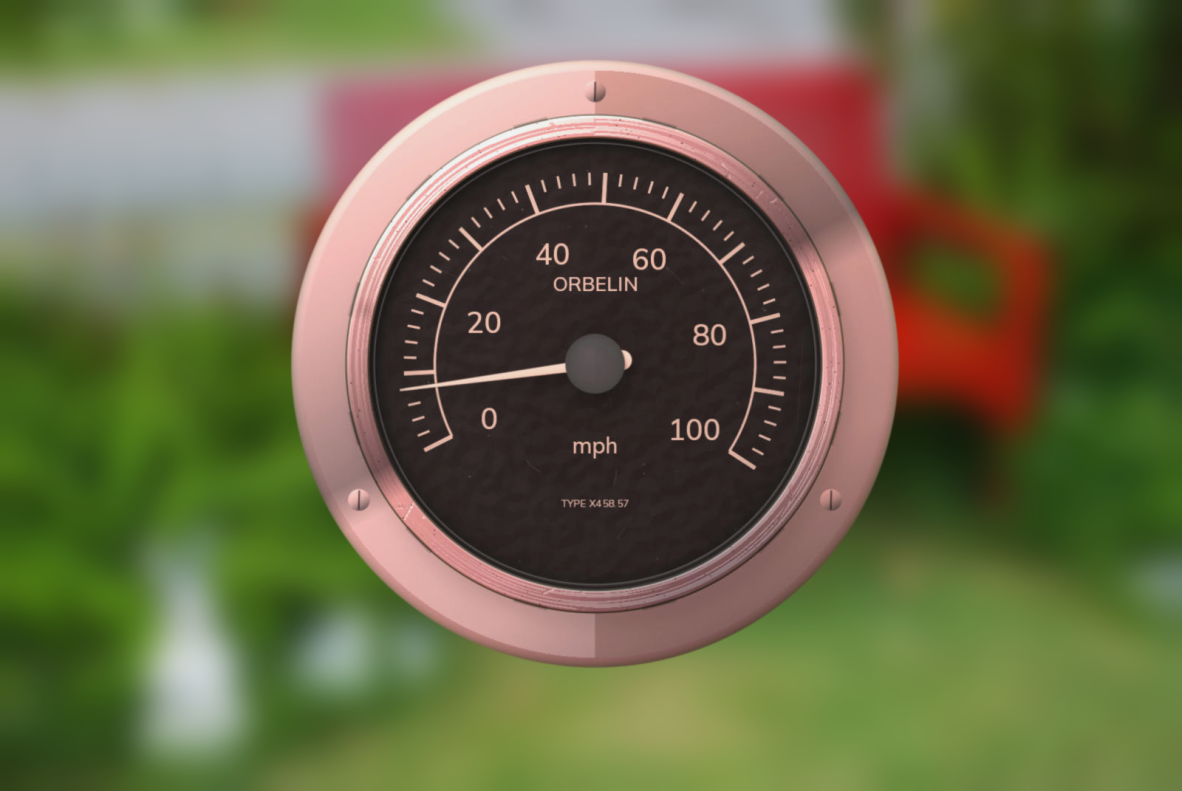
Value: 8
